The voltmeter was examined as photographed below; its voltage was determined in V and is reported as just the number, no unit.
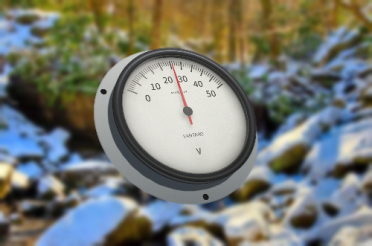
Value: 25
